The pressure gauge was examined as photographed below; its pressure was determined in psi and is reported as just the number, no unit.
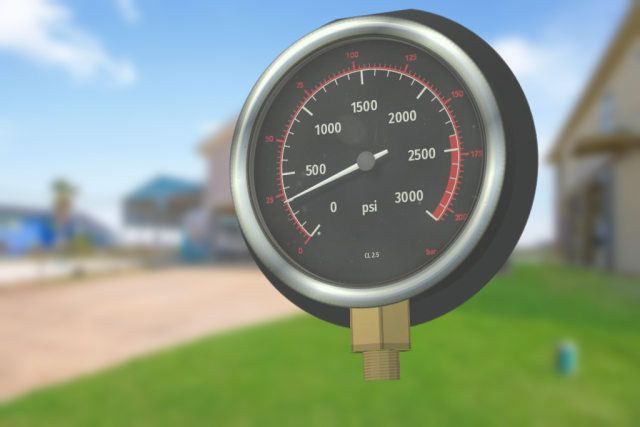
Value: 300
